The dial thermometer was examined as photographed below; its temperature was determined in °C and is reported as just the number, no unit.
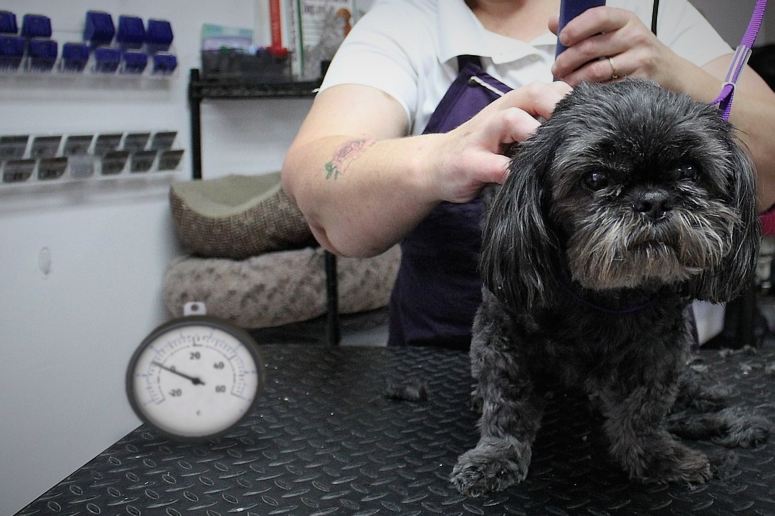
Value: 0
